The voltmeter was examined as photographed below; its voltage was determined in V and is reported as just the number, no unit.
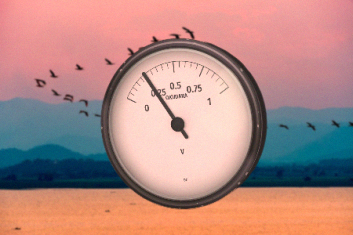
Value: 0.25
